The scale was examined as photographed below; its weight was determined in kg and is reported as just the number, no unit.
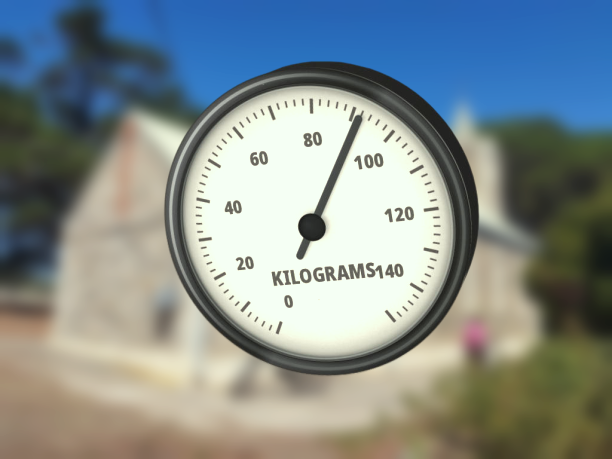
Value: 92
